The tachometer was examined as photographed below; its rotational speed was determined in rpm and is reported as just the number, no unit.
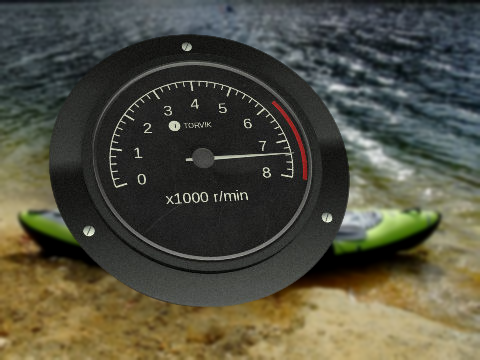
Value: 7400
